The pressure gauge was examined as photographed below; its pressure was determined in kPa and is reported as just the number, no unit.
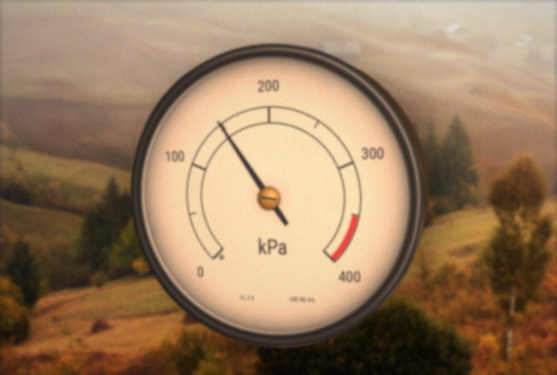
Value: 150
